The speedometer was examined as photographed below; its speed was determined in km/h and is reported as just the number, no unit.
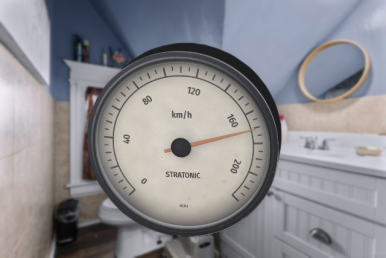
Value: 170
